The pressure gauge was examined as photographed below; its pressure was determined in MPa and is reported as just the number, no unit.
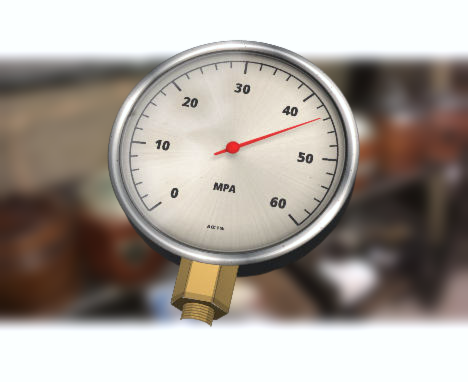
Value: 44
